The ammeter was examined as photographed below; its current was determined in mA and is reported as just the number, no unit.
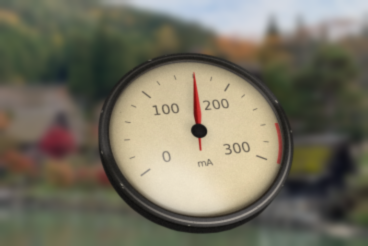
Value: 160
